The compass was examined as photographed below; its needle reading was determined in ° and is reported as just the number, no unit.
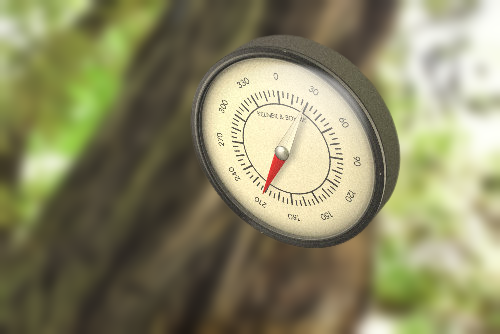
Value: 210
